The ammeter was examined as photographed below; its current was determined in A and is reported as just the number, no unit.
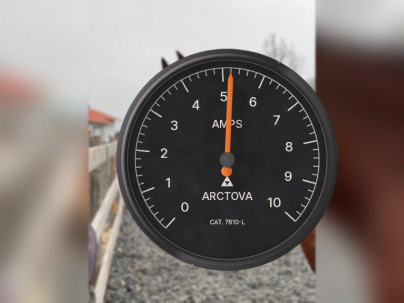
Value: 5.2
